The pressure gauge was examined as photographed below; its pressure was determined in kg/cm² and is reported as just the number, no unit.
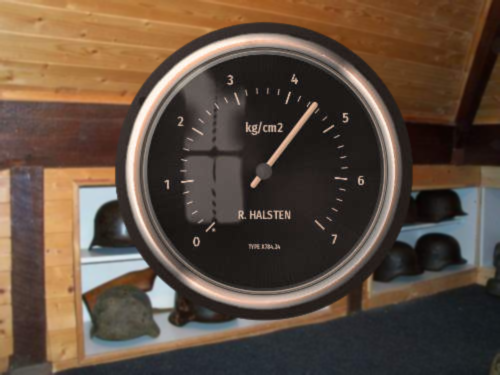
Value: 4.5
